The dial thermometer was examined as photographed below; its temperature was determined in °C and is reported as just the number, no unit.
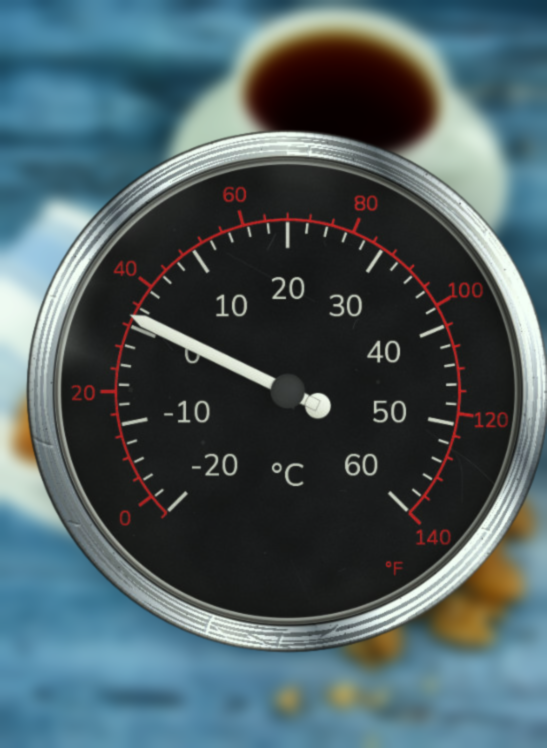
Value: 1
